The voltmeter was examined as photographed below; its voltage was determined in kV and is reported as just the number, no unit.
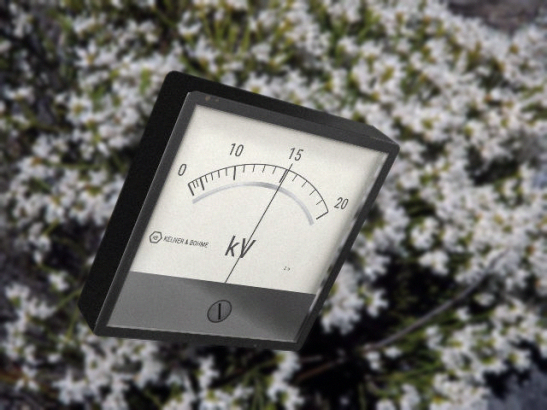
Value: 15
